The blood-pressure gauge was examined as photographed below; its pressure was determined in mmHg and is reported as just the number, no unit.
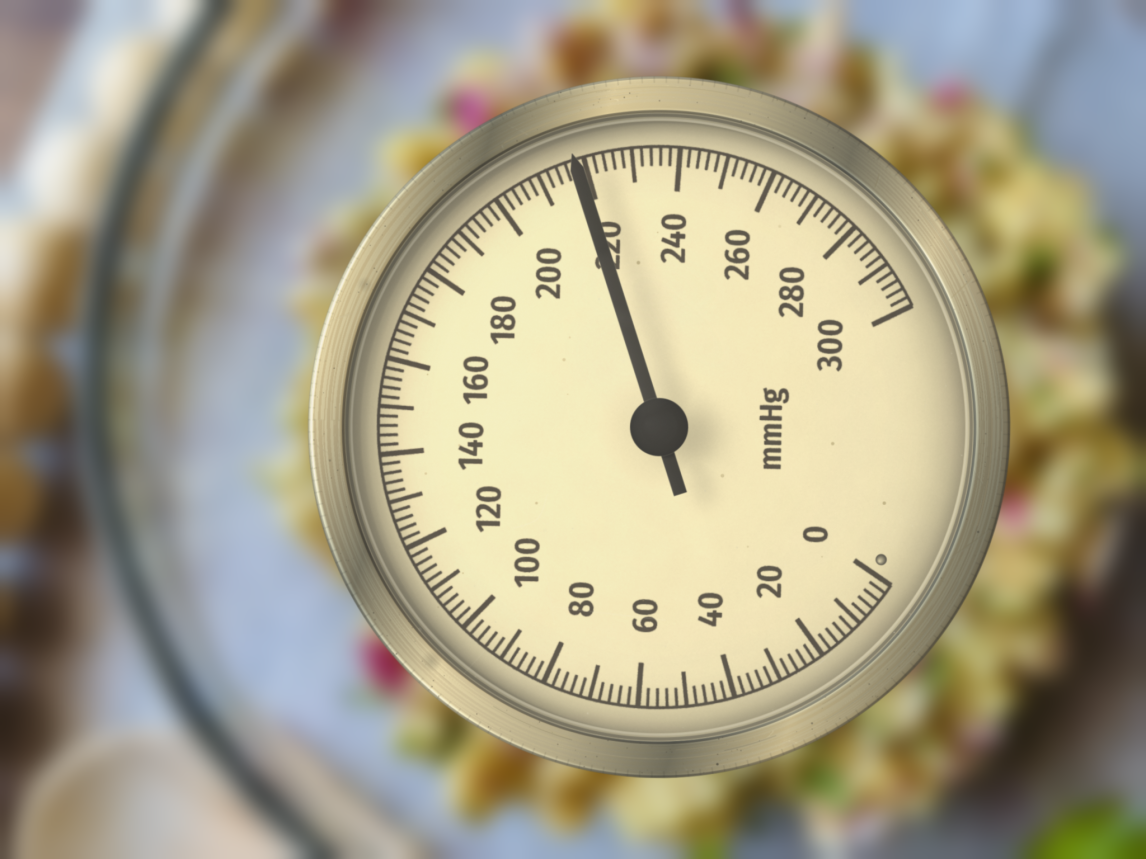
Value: 218
